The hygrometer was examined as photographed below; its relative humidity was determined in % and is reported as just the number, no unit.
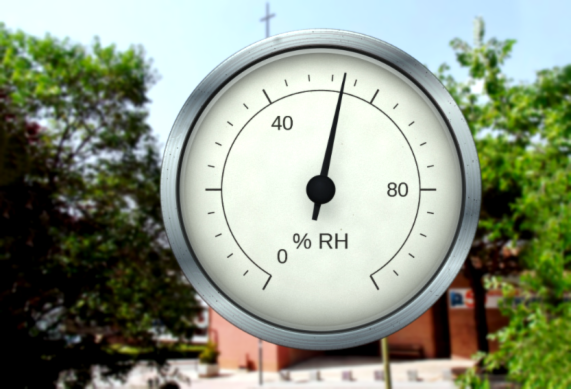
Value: 54
